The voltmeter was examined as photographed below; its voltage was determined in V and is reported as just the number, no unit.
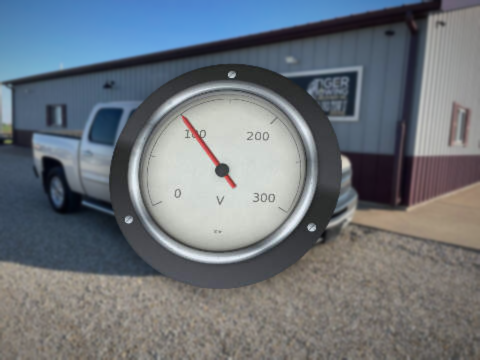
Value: 100
